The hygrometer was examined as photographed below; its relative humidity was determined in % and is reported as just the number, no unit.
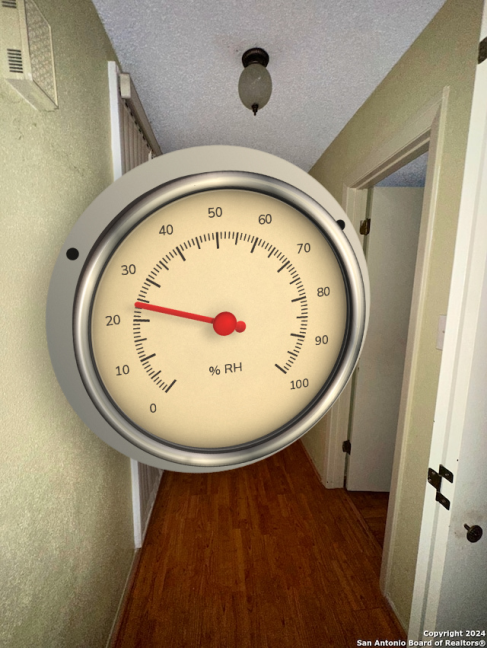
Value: 24
